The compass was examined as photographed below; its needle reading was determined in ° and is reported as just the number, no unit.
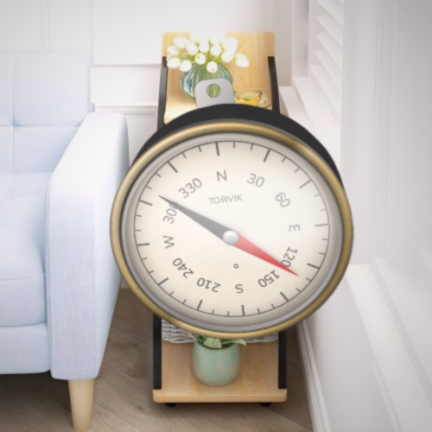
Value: 130
